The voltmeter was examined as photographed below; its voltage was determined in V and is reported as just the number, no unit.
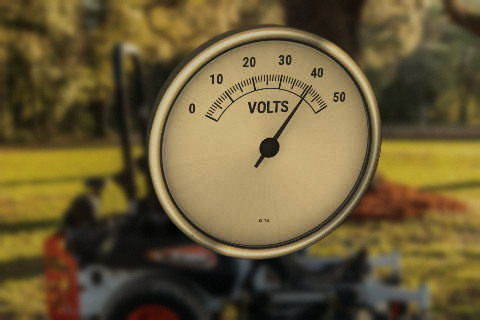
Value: 40
